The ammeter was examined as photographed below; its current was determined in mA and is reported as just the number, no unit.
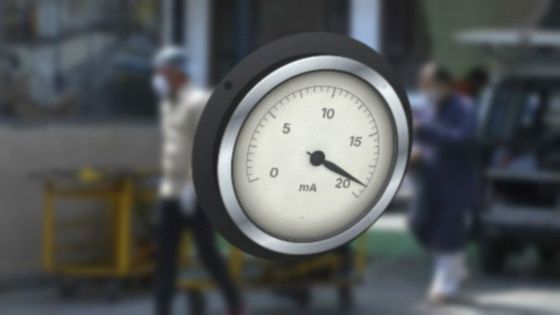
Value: 19
